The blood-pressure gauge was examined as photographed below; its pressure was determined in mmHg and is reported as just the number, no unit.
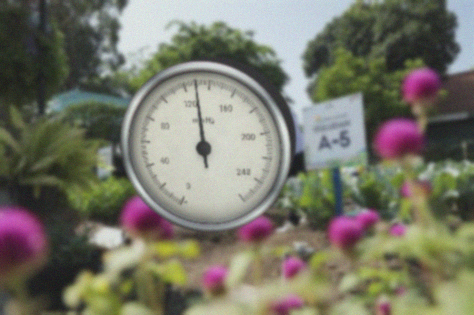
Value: 130
